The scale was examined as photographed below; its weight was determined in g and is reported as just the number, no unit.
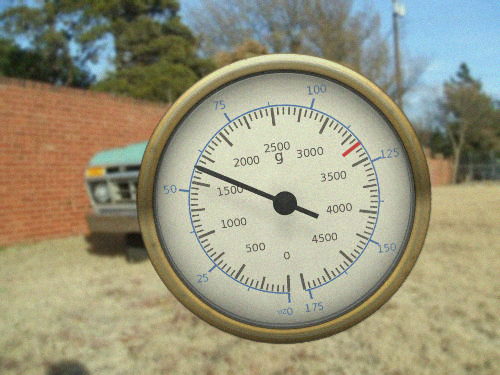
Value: 1650
